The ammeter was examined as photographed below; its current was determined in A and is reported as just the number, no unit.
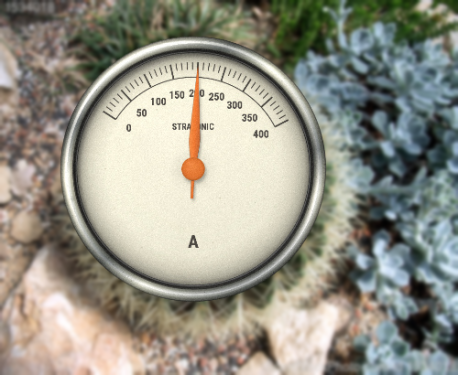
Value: 200
